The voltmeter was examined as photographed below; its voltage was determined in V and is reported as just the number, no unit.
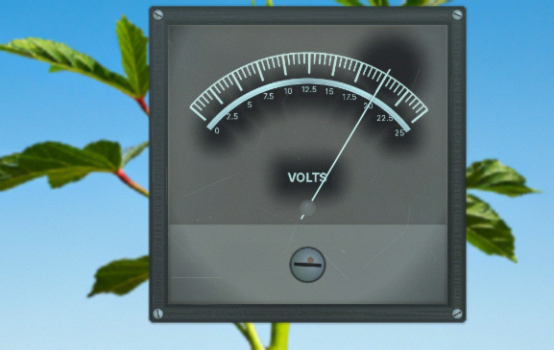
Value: 20
